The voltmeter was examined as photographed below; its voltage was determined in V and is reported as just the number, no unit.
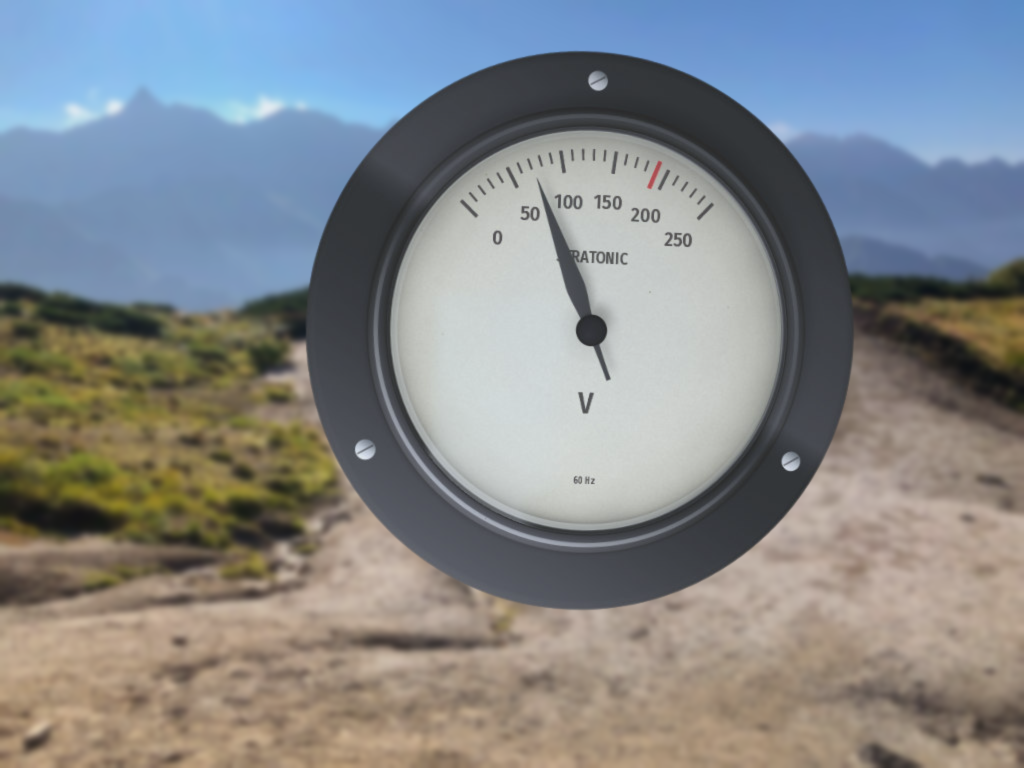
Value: 70
